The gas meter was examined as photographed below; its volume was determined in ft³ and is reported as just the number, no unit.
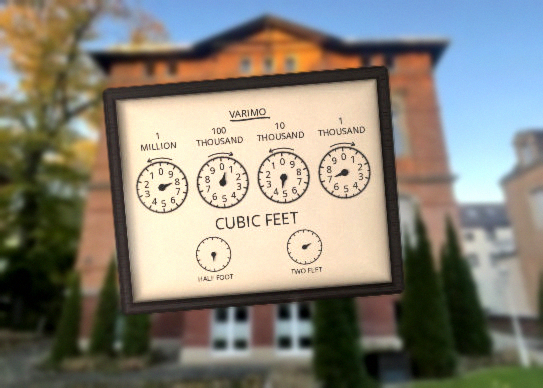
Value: 804700
